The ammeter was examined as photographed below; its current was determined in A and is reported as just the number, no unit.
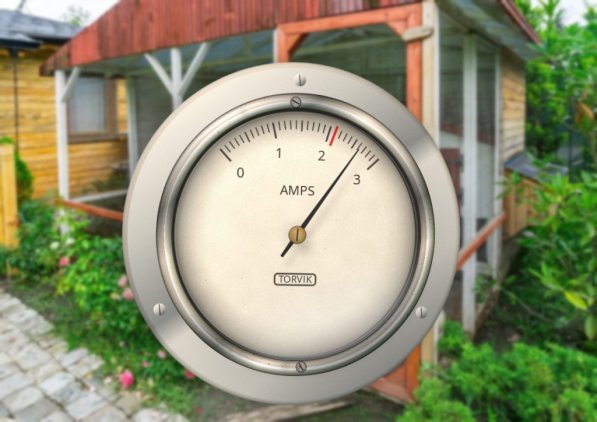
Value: 2.6
